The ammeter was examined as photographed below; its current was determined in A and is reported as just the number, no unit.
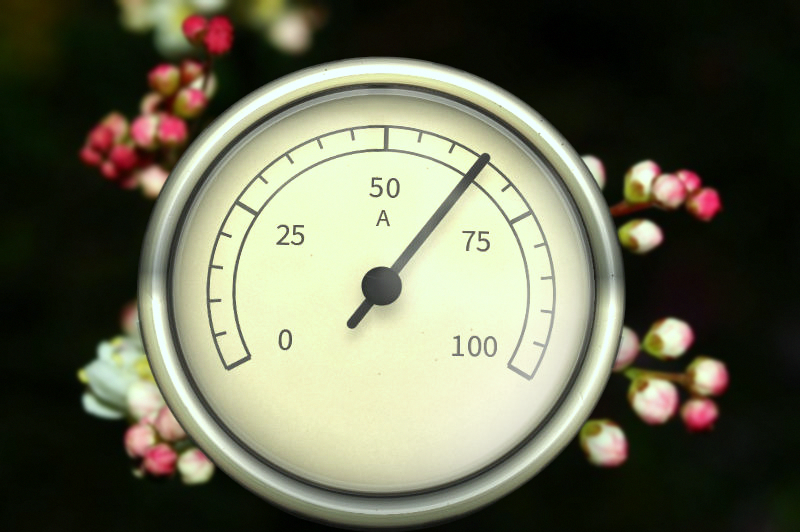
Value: 65
